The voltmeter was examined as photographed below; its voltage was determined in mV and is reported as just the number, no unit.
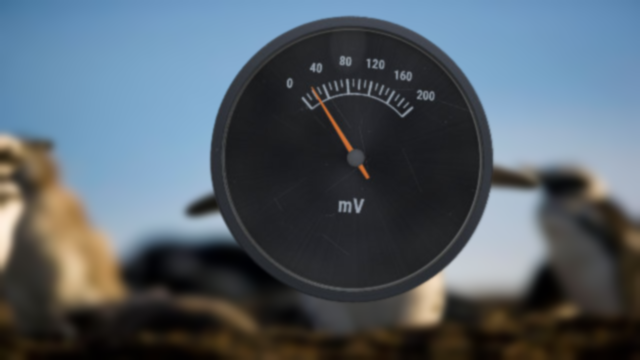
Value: 20
